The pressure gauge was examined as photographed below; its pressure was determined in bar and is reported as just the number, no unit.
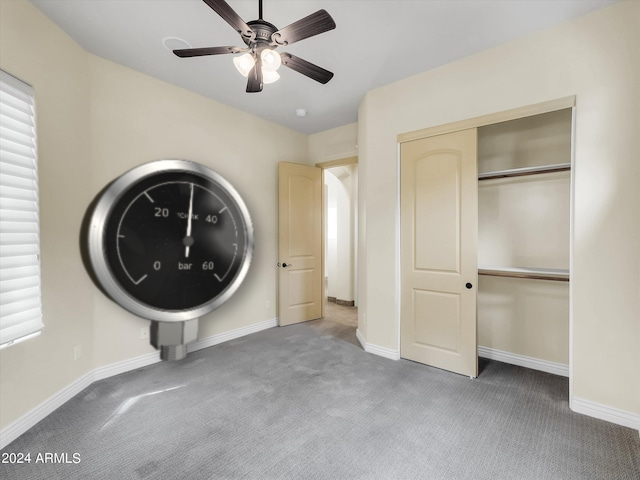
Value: 30
